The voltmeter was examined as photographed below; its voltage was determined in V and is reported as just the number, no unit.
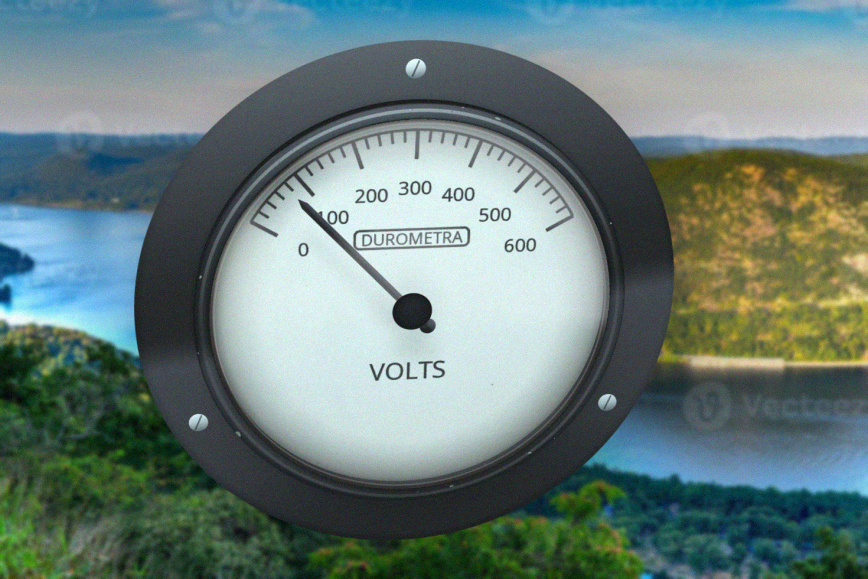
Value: 80
